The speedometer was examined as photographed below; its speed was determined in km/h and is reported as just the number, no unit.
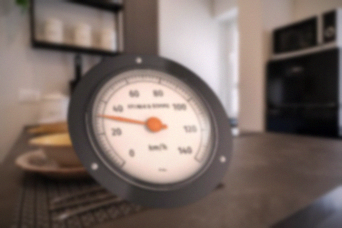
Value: 30
